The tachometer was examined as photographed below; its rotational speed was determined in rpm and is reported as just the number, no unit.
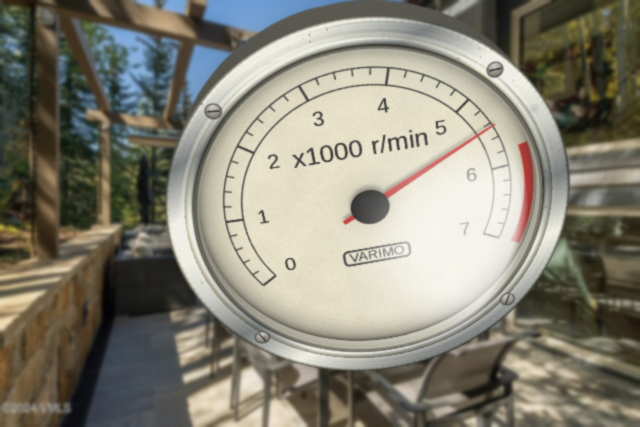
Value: 5400
